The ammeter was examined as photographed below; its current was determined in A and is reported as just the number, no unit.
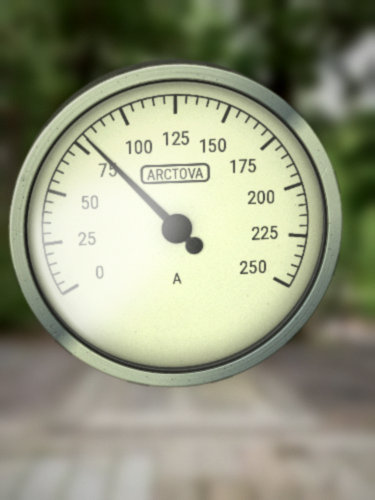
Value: 80
